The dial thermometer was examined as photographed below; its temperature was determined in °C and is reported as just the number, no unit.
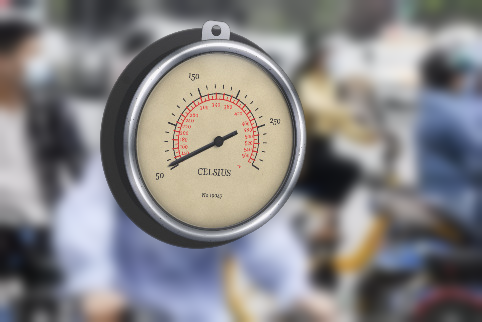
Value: 55
